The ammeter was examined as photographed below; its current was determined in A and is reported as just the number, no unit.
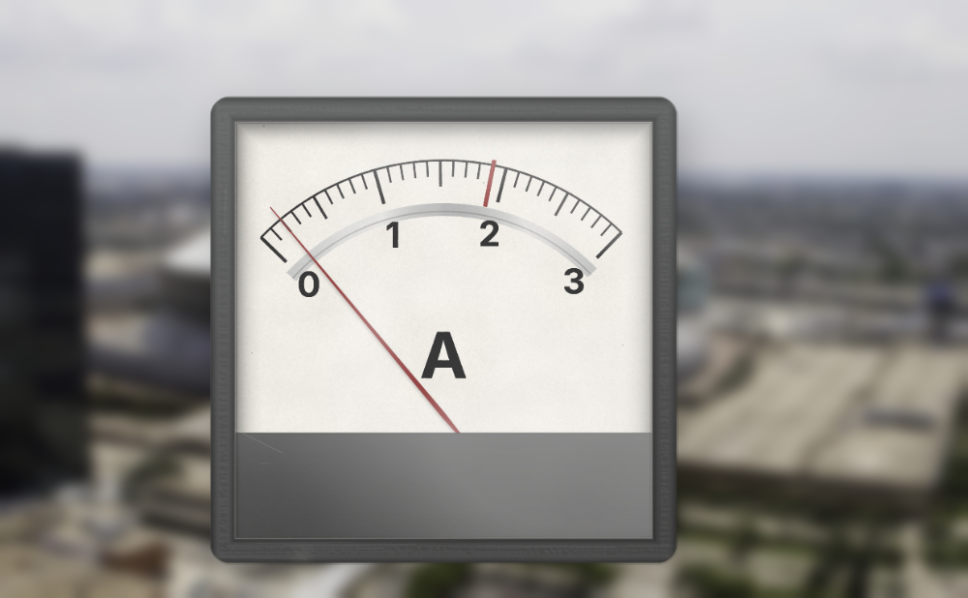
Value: 0.2
